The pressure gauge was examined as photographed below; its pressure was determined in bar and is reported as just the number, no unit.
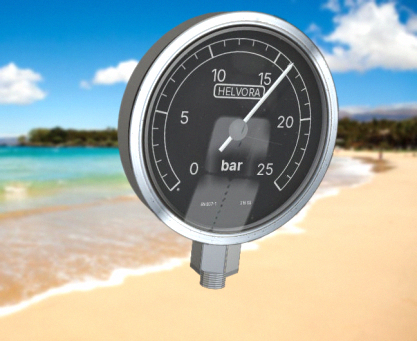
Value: 16
